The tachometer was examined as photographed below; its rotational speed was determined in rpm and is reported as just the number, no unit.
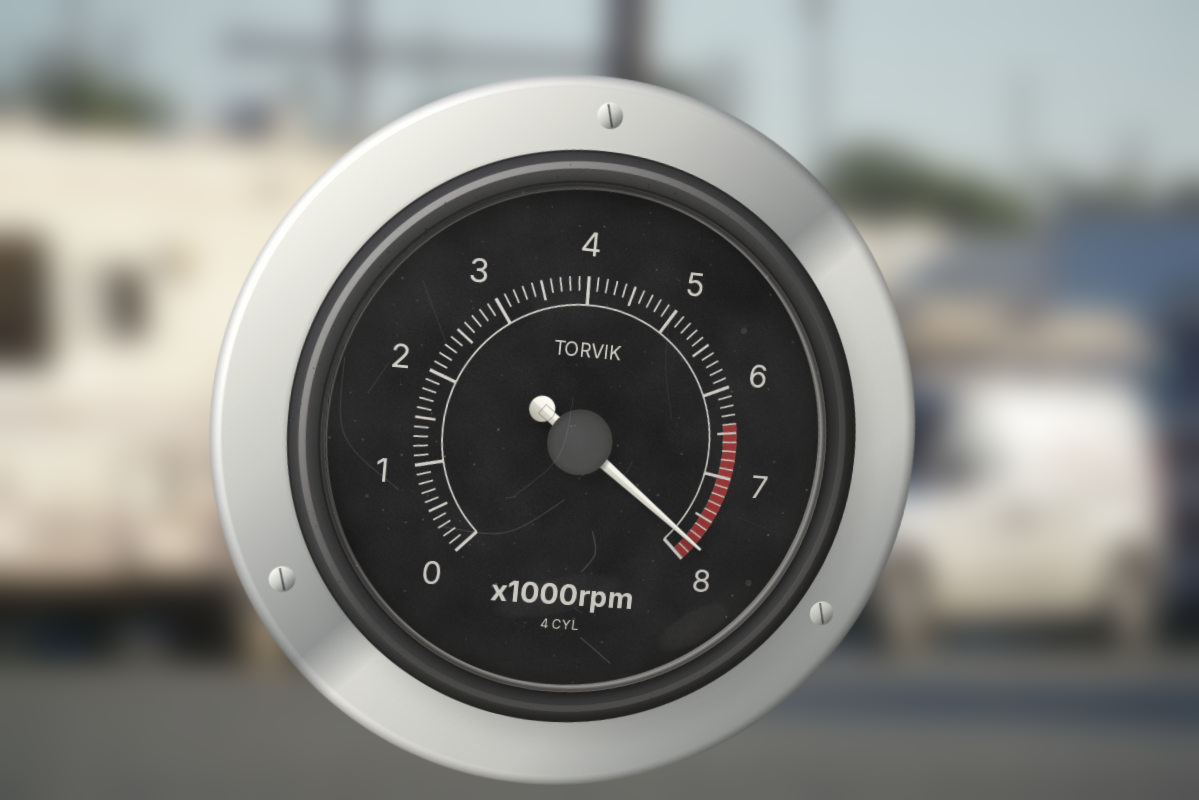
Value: 7800
